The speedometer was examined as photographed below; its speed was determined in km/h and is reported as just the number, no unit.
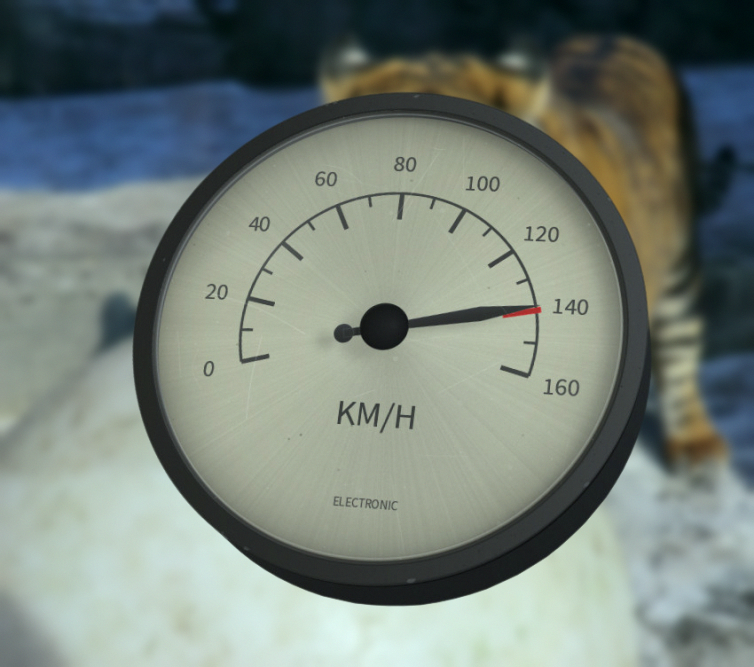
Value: 140
